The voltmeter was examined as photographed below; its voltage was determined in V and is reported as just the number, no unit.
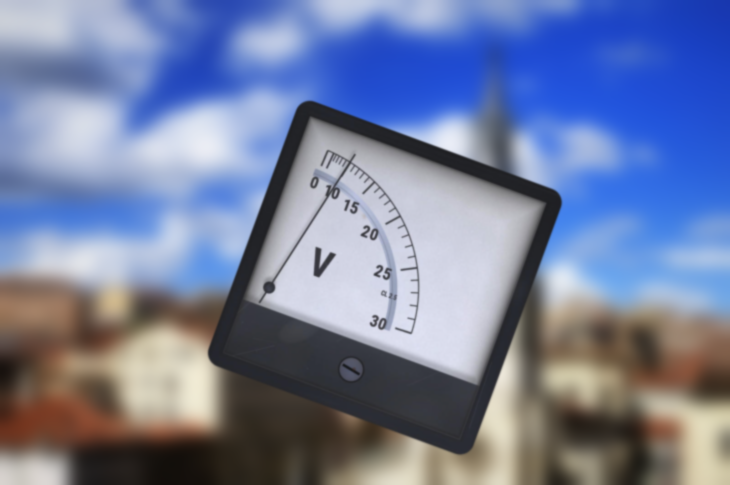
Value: 10
